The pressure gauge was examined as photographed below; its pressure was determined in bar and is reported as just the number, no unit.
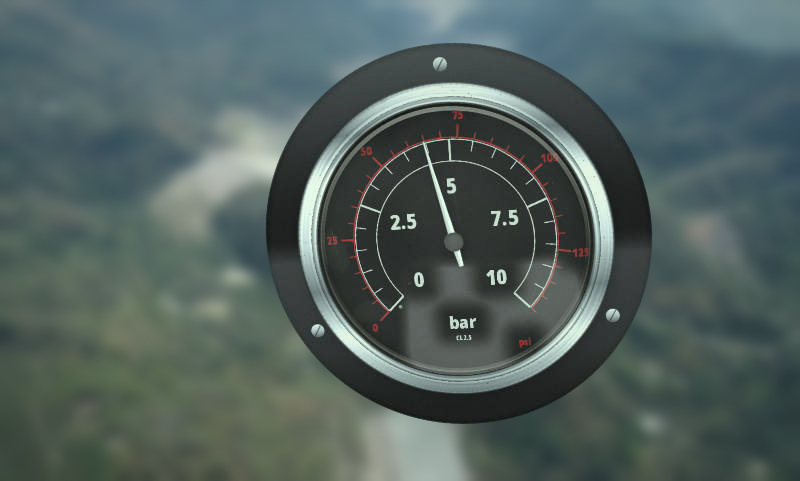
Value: 4.5
